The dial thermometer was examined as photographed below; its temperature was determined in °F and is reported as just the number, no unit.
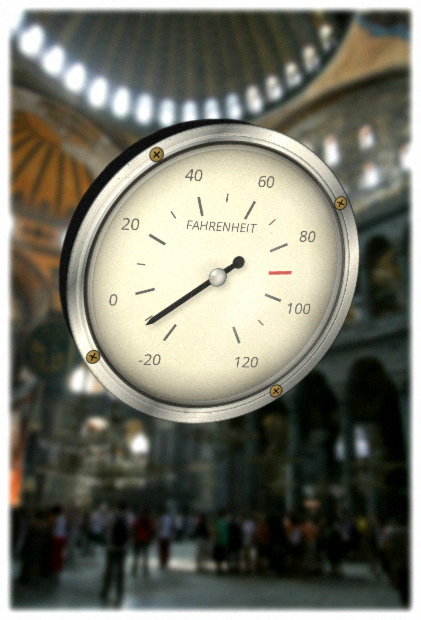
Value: -10
